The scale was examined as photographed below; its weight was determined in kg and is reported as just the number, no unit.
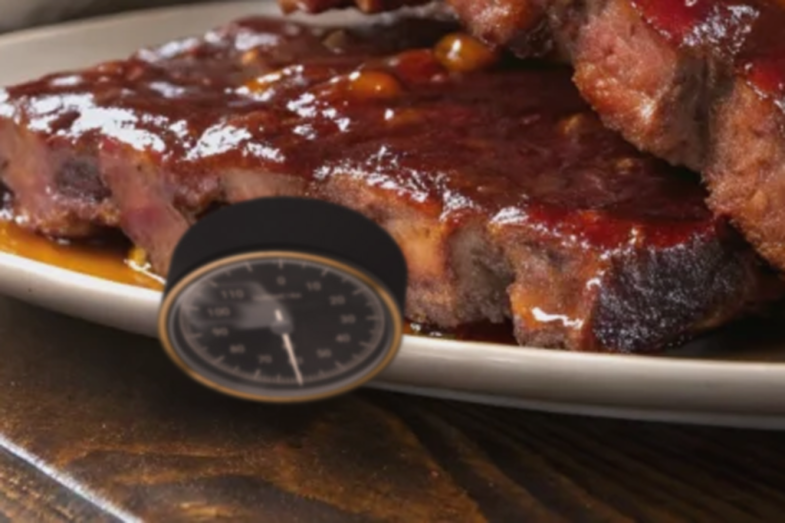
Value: 60
